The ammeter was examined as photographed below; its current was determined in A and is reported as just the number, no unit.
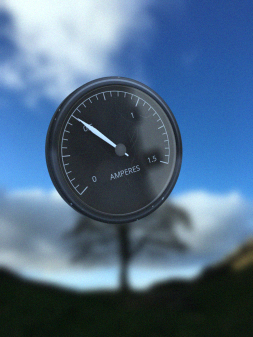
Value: 0.5
